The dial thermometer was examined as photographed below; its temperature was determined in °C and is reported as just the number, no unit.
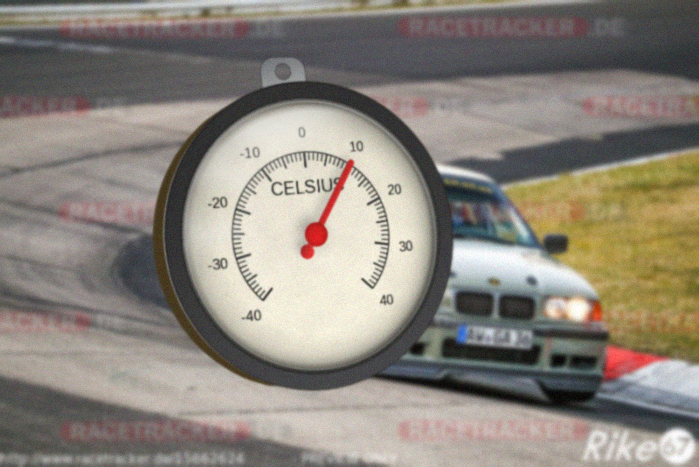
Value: 10
